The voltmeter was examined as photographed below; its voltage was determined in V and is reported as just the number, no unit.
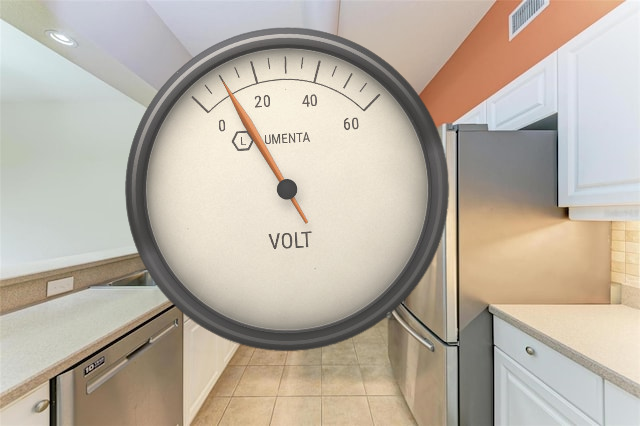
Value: 10
